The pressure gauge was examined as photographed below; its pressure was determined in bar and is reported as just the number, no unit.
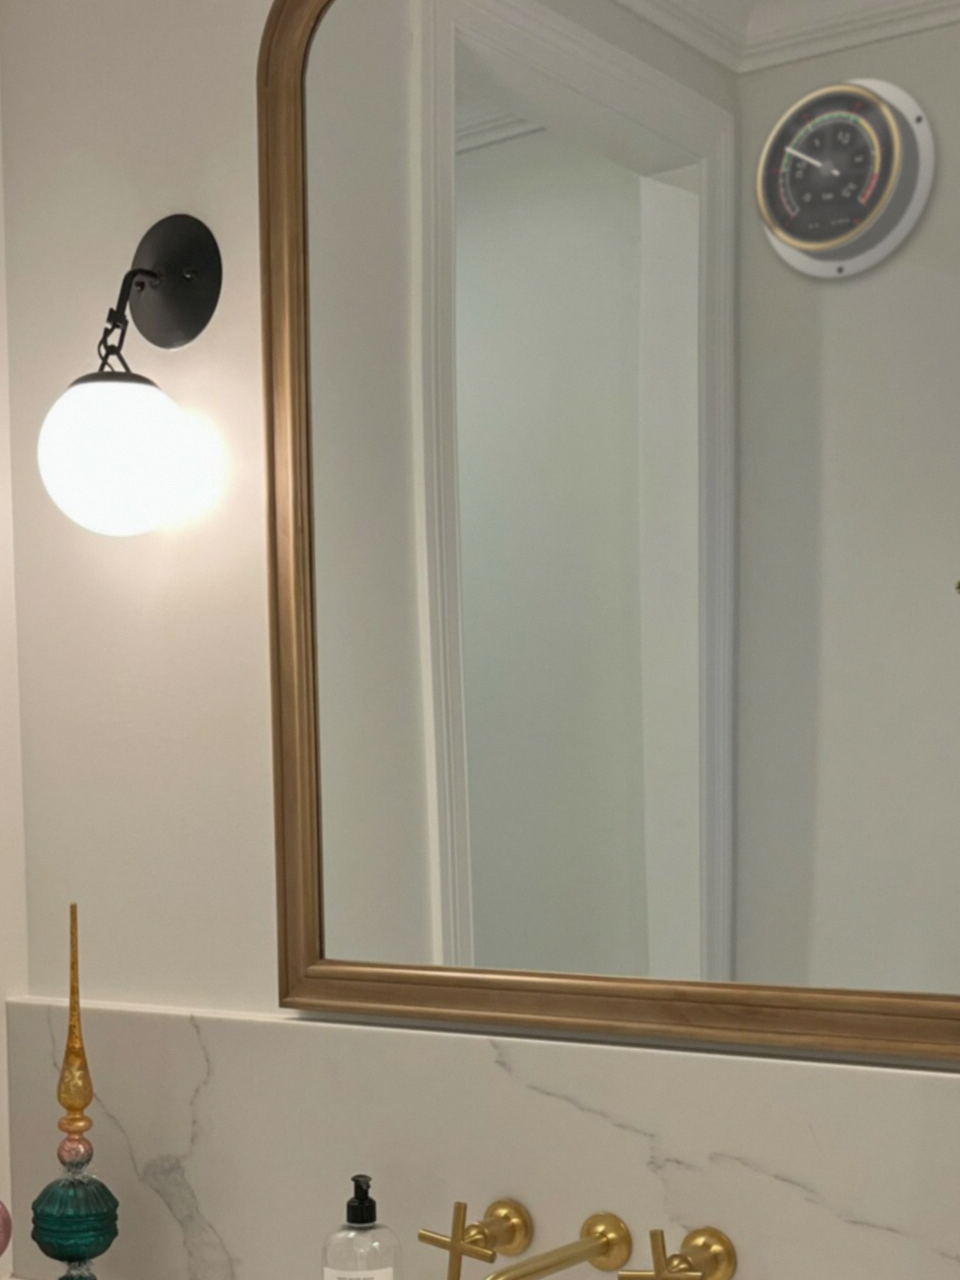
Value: 0.7
